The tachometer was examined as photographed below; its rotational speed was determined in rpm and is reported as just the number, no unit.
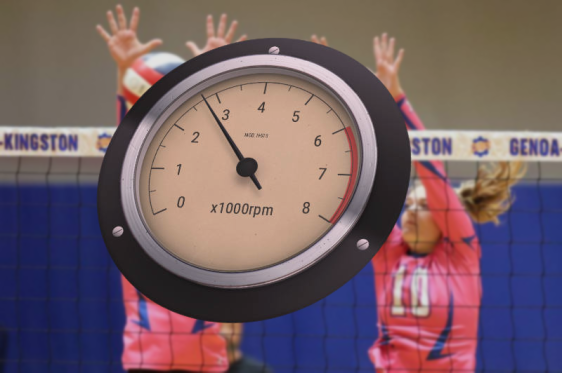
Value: 2750
